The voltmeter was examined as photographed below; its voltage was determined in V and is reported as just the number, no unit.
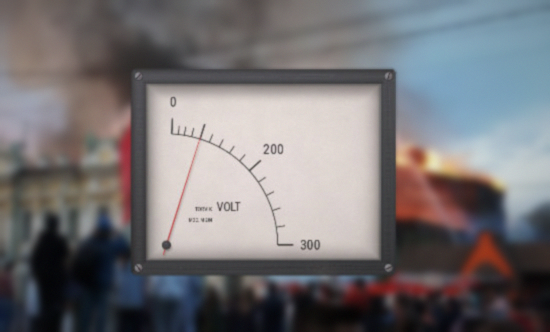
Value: 100
